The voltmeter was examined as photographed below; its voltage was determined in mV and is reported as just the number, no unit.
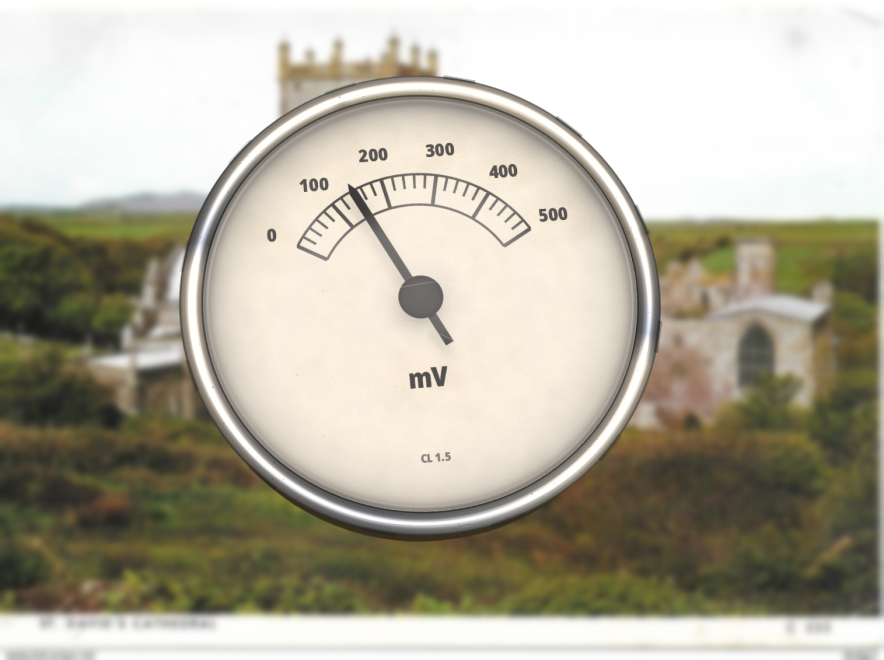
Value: 140
